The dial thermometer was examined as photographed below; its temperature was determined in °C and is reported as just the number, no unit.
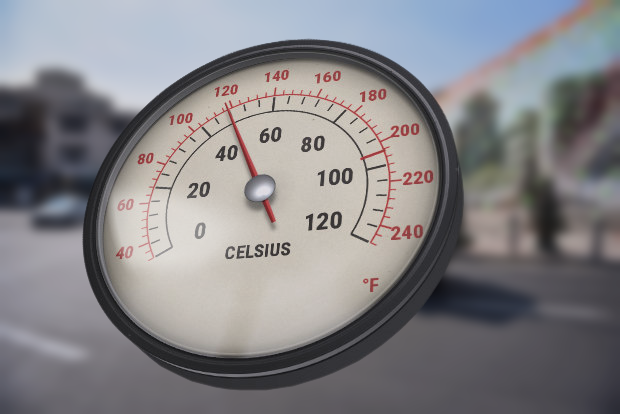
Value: 48
